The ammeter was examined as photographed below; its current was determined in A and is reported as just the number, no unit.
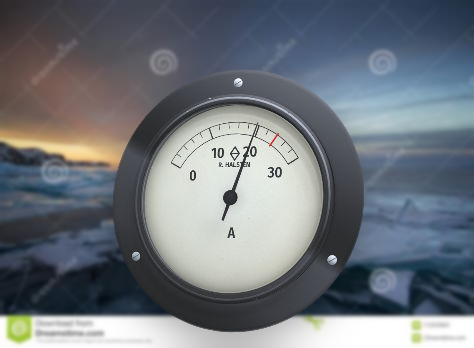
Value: 20
